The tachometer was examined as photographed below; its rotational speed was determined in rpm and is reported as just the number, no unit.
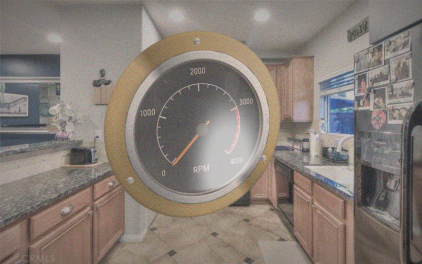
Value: 0
